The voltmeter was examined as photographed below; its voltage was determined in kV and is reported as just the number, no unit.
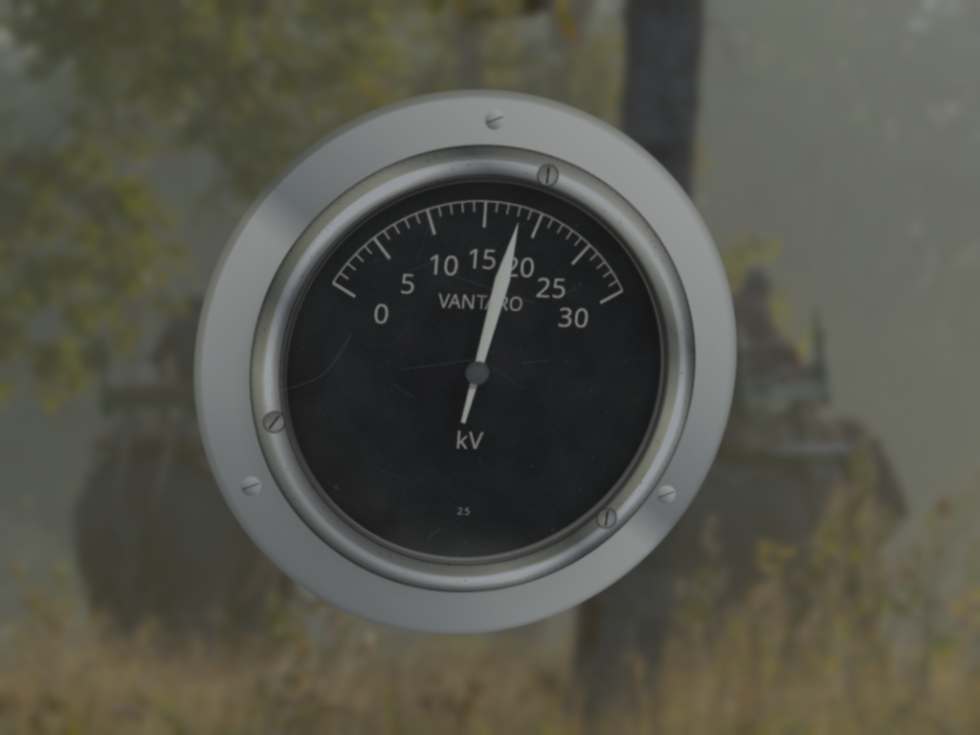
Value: 18
